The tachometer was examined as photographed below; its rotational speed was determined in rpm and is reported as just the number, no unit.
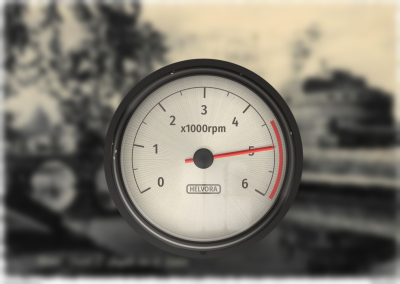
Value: 5000
